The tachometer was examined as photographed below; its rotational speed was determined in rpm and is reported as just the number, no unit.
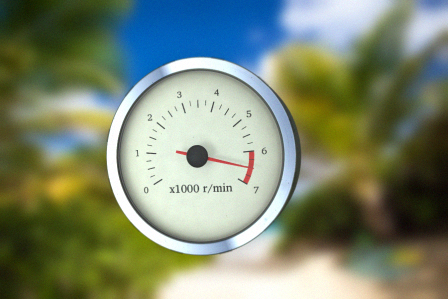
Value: 6500
